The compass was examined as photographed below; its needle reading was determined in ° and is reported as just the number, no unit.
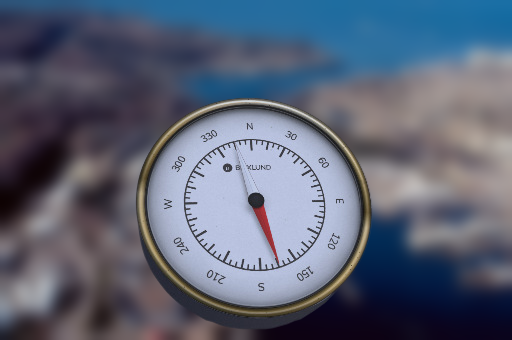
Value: 165
